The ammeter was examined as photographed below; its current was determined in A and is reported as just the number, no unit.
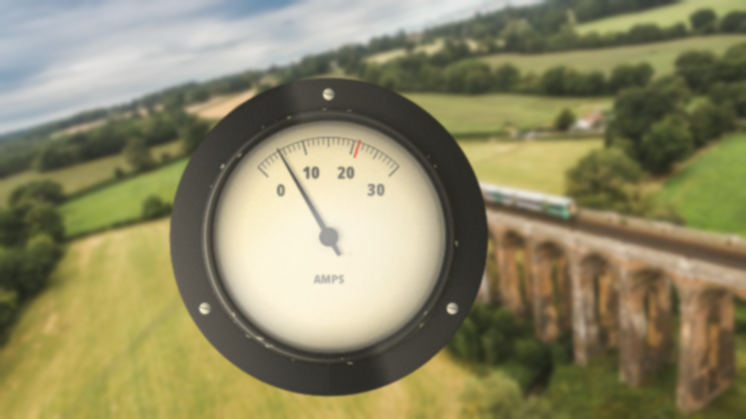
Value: 5
